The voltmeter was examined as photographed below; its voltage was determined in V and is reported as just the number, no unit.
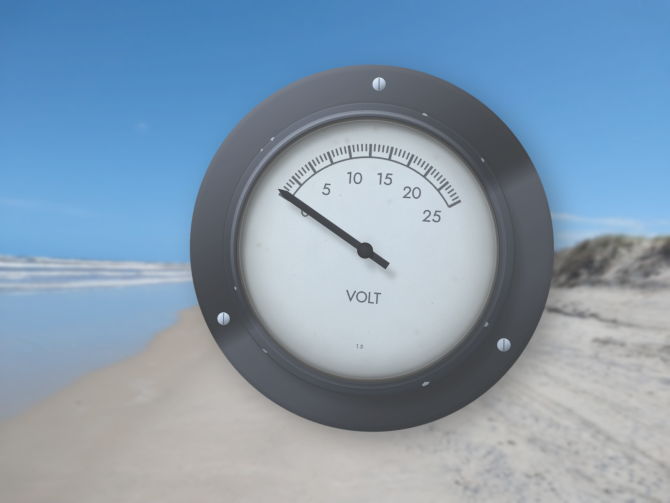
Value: 0.5
